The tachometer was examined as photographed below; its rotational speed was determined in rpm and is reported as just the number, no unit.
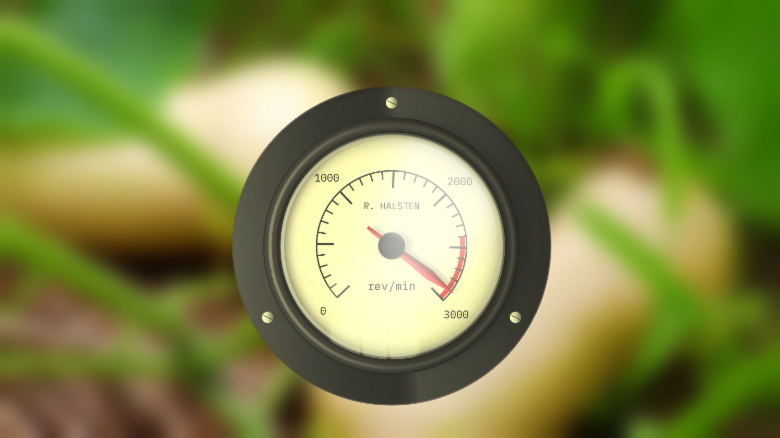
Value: 2900
